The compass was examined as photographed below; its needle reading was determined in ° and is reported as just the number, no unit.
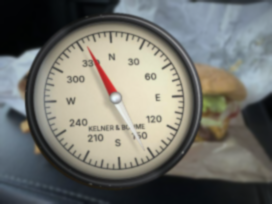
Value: 335
